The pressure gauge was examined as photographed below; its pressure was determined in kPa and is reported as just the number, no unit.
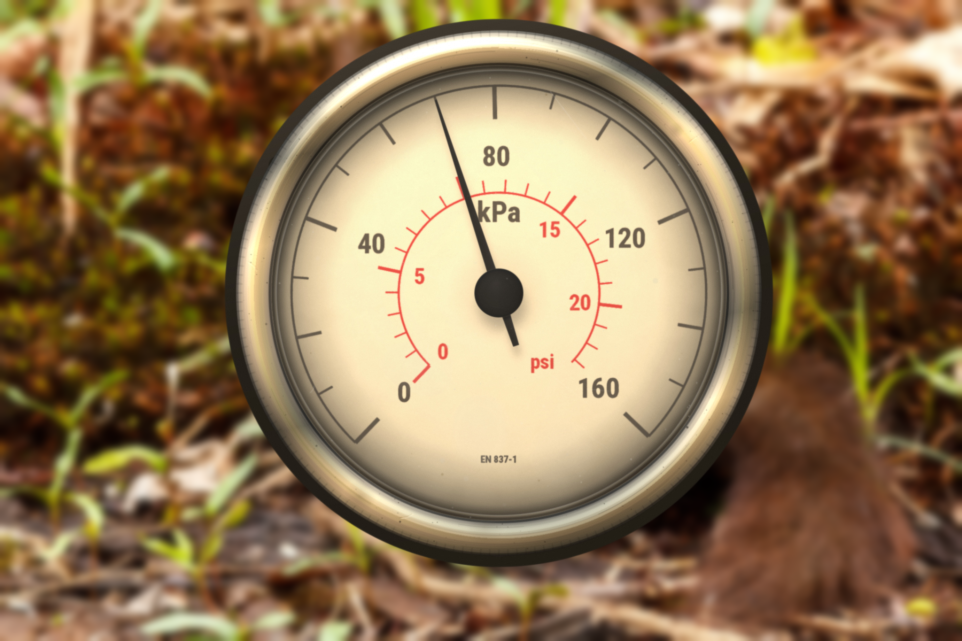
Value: 70
